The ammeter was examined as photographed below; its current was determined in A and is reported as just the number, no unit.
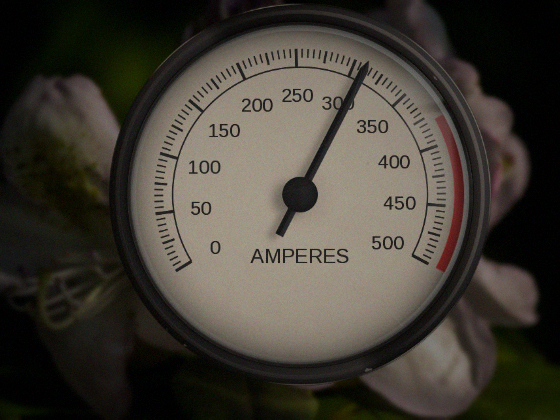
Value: 310
